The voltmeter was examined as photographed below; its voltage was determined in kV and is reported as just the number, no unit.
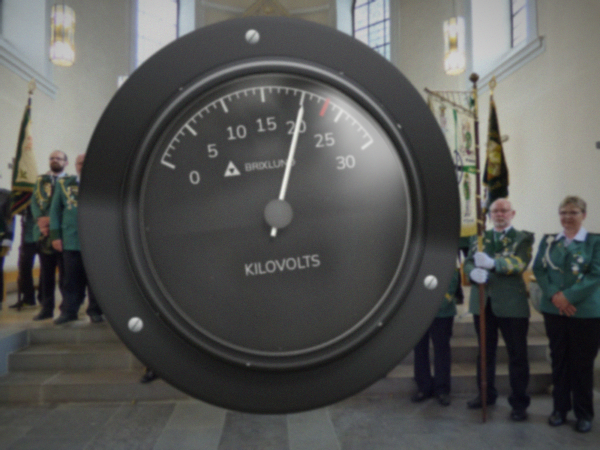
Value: 20
